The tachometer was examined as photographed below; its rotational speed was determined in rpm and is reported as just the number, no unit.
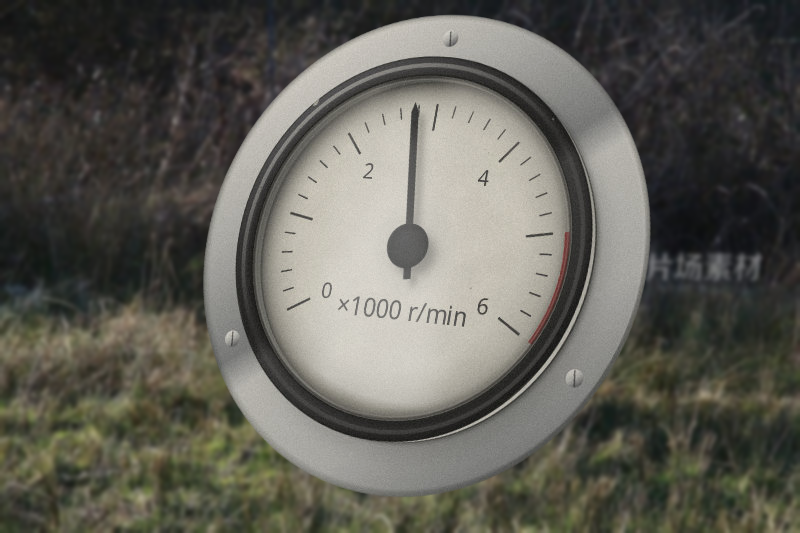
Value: 2800
